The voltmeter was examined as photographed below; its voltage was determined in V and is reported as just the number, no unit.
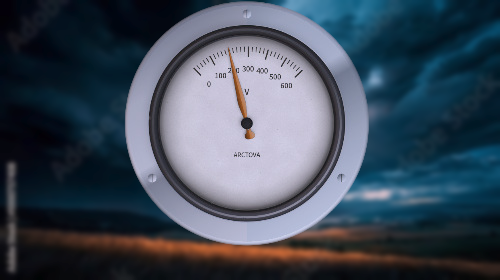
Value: 200
